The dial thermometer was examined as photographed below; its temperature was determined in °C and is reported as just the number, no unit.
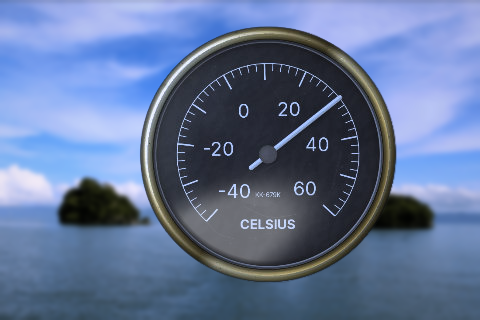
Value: 30
